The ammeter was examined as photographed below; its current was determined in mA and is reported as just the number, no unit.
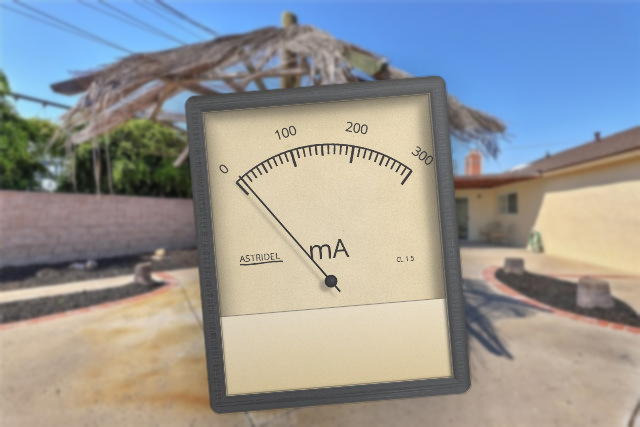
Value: 10
